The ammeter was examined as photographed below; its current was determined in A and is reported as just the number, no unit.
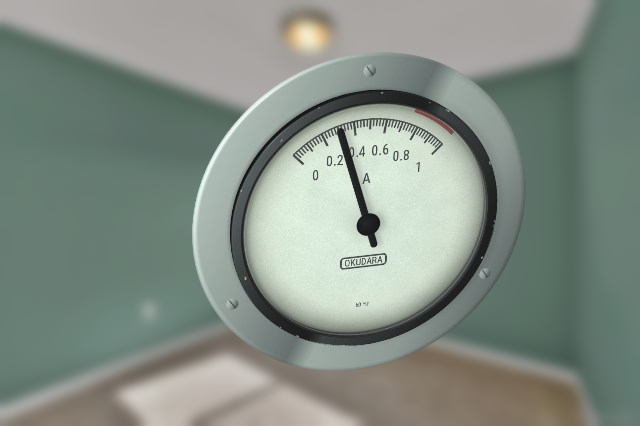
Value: 0.3
